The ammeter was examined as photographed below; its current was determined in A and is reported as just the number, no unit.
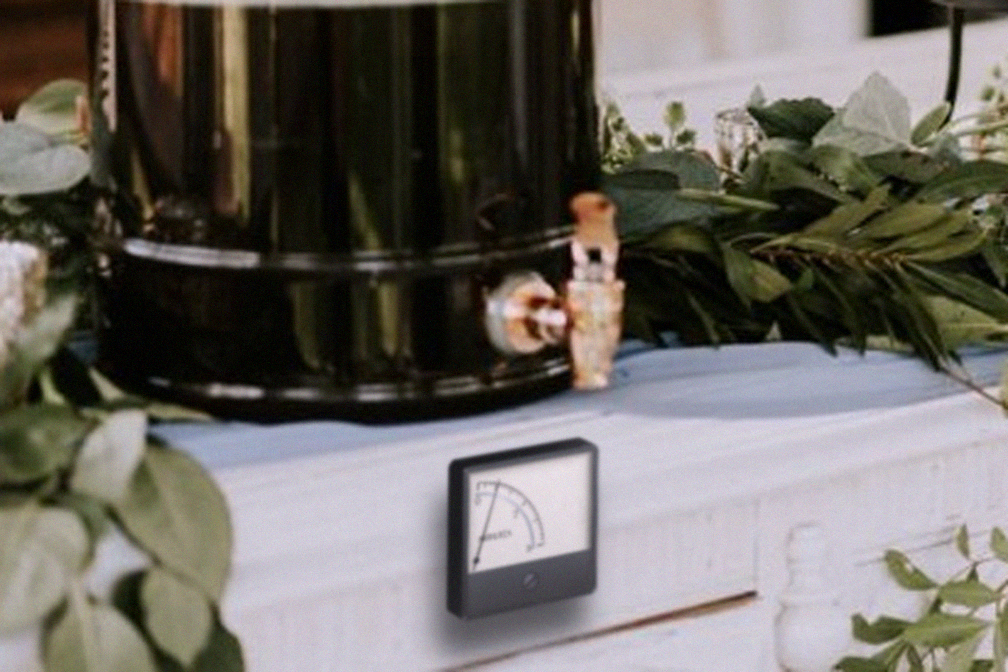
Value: 1
